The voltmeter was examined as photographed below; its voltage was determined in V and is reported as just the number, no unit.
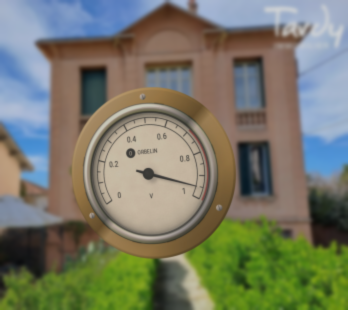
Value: 0.95
